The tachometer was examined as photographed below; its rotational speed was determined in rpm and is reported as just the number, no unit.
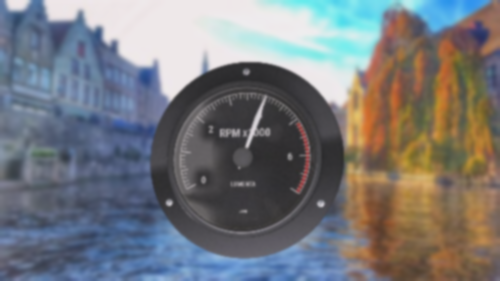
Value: 4000
